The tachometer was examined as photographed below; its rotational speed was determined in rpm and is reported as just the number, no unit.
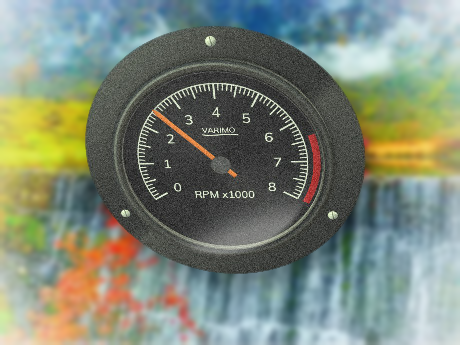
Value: 2500
